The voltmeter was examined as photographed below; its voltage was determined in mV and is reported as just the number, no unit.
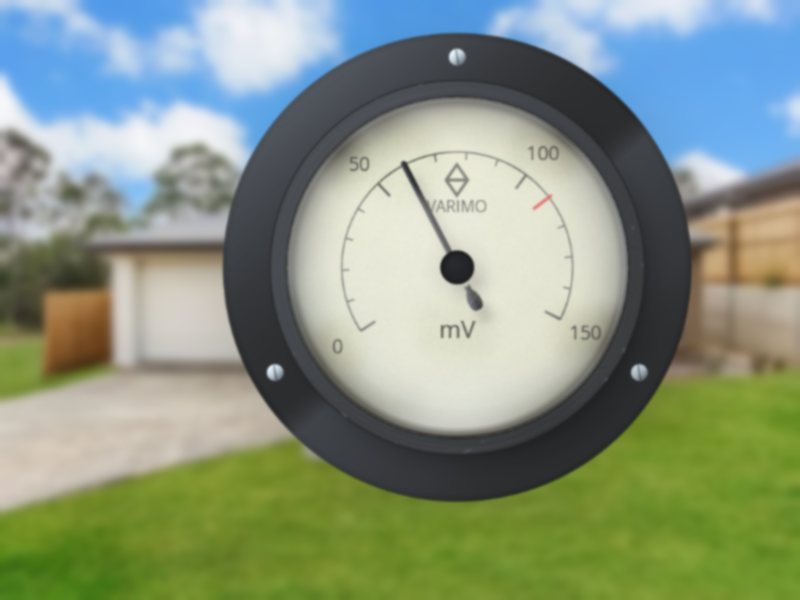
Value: 60
